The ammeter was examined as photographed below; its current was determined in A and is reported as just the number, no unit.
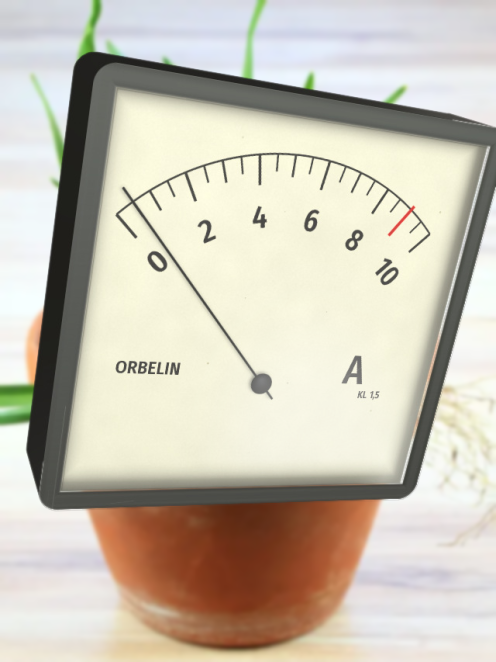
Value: 0.5
